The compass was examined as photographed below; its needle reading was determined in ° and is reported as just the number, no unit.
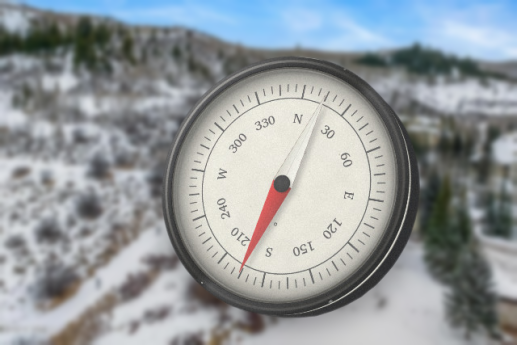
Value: 195
